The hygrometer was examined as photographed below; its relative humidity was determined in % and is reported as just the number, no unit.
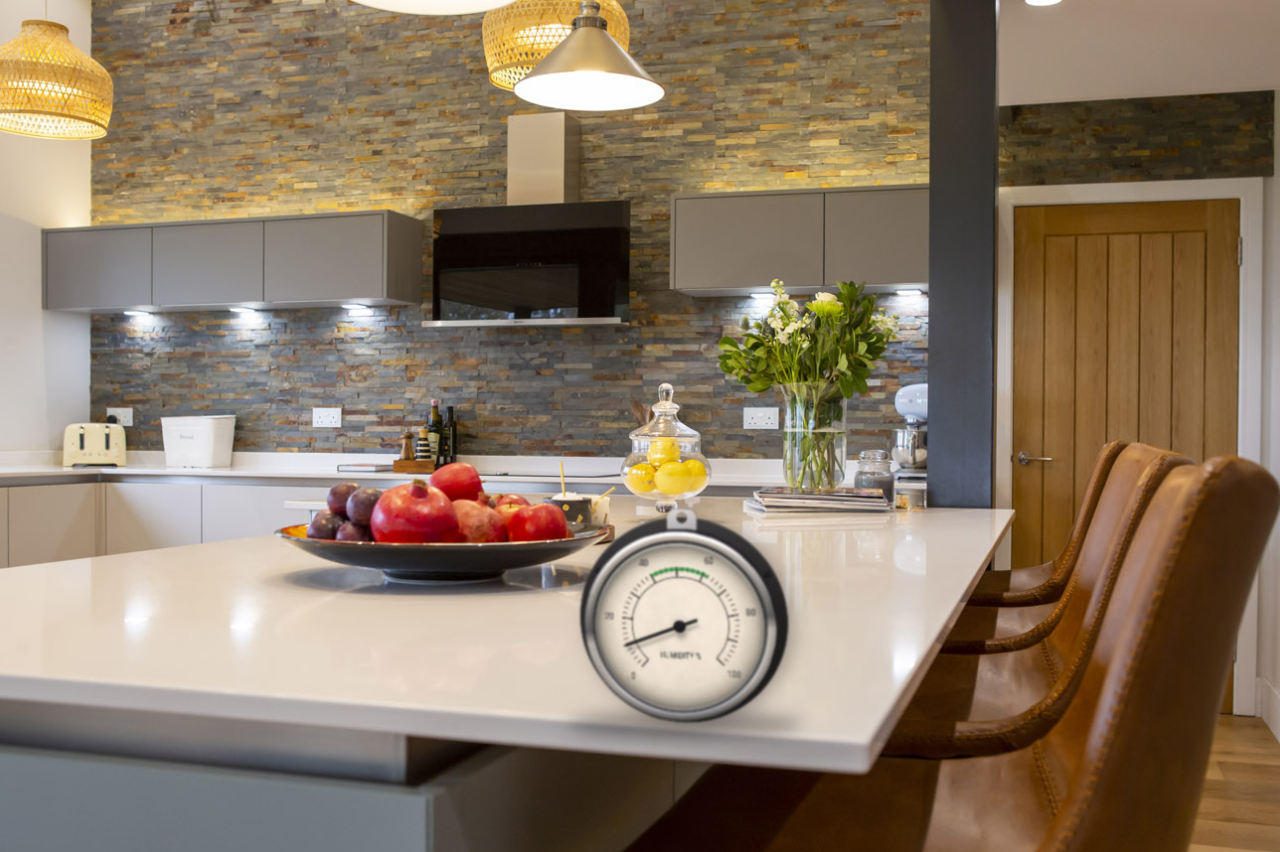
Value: 10
